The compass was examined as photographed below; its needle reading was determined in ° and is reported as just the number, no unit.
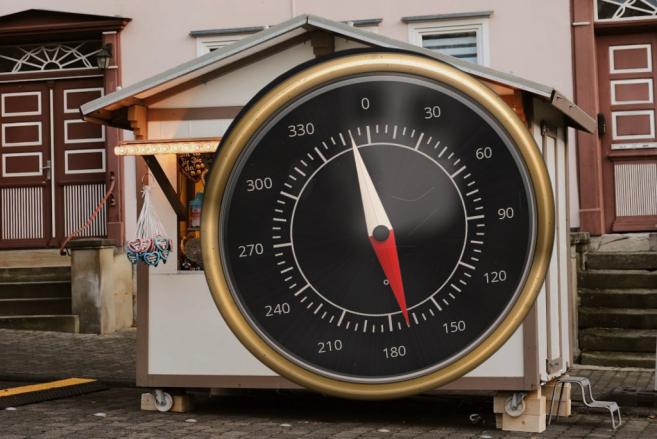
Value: 170
